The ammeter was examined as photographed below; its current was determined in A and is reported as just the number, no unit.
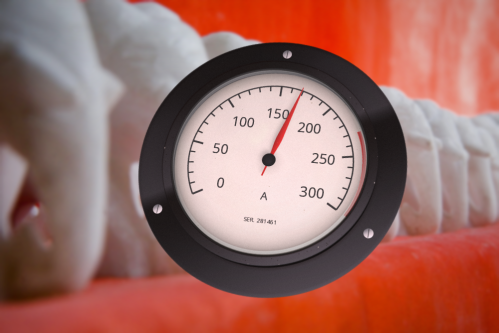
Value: 170
